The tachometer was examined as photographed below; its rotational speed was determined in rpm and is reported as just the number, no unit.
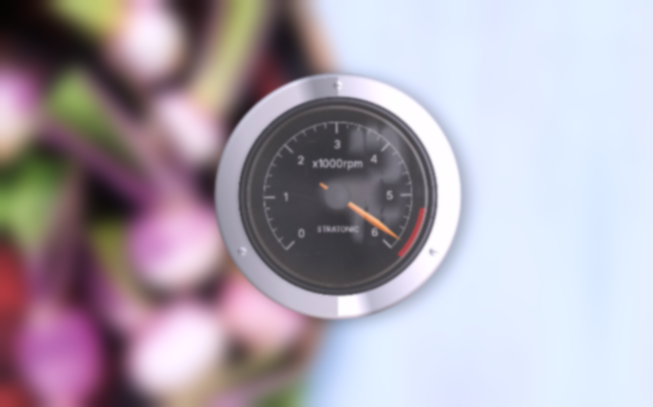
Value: 5800
